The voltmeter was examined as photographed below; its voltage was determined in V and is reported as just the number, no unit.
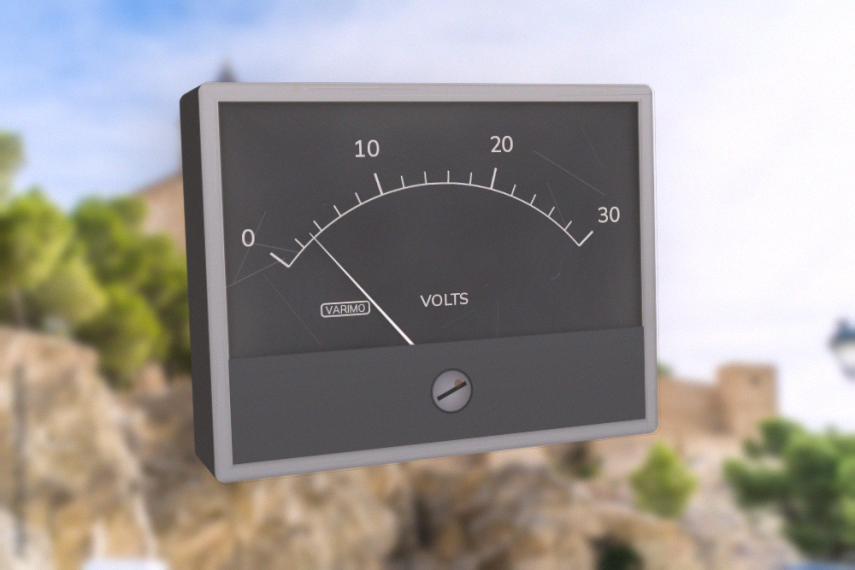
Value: 3
